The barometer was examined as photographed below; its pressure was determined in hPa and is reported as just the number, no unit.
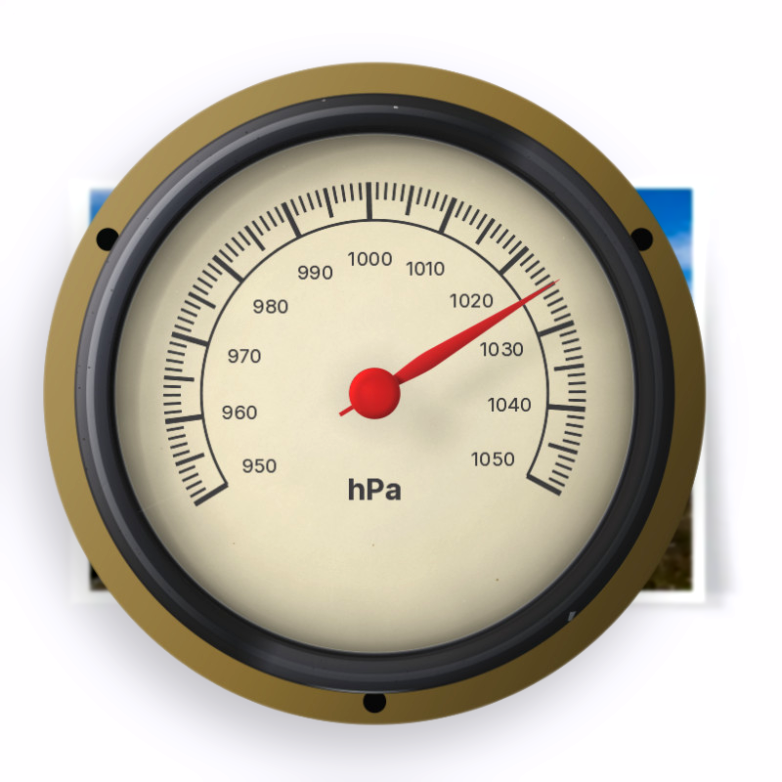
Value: 1025
